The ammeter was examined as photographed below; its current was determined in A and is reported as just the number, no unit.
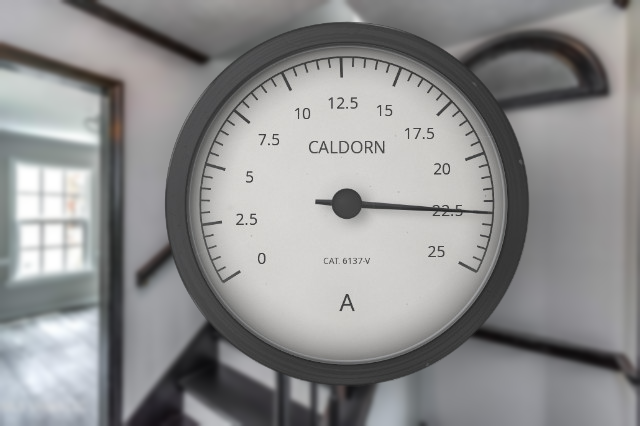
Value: 22.5
